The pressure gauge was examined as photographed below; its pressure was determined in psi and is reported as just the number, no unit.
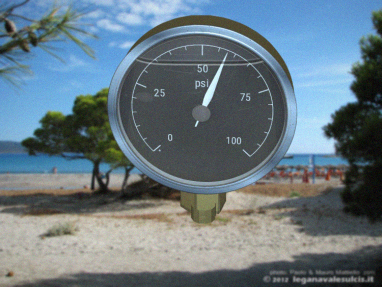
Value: 57.5
